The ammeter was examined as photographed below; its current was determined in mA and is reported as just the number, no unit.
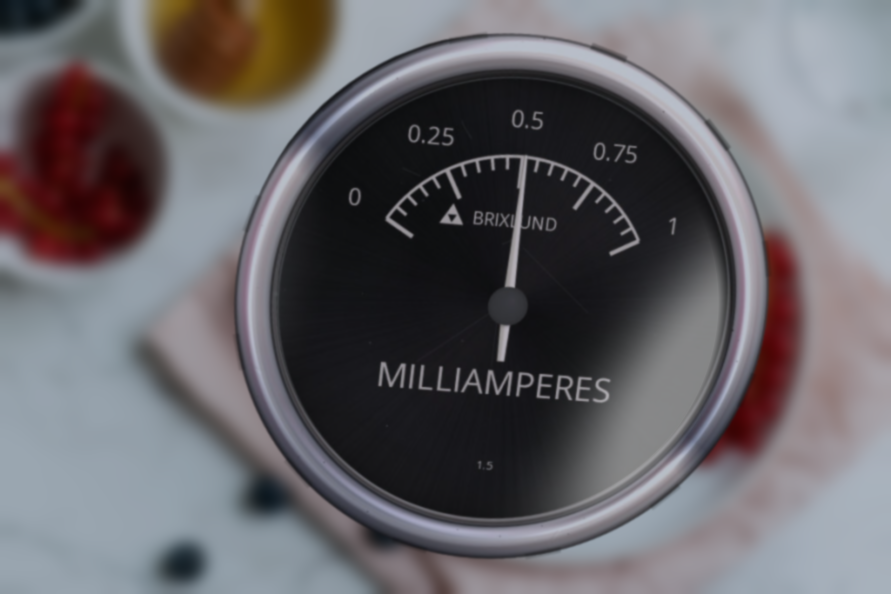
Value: 0.5
